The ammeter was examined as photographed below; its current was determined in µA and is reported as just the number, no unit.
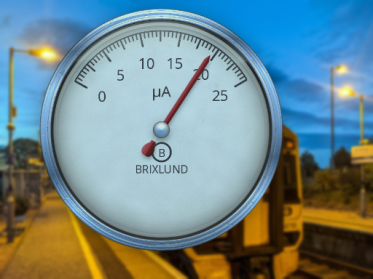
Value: 19.5
